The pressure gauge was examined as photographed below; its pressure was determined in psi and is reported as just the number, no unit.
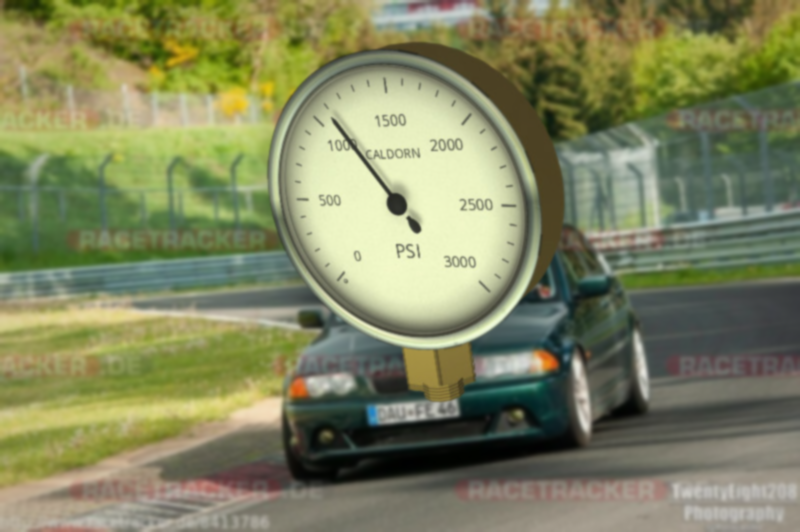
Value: 1100
